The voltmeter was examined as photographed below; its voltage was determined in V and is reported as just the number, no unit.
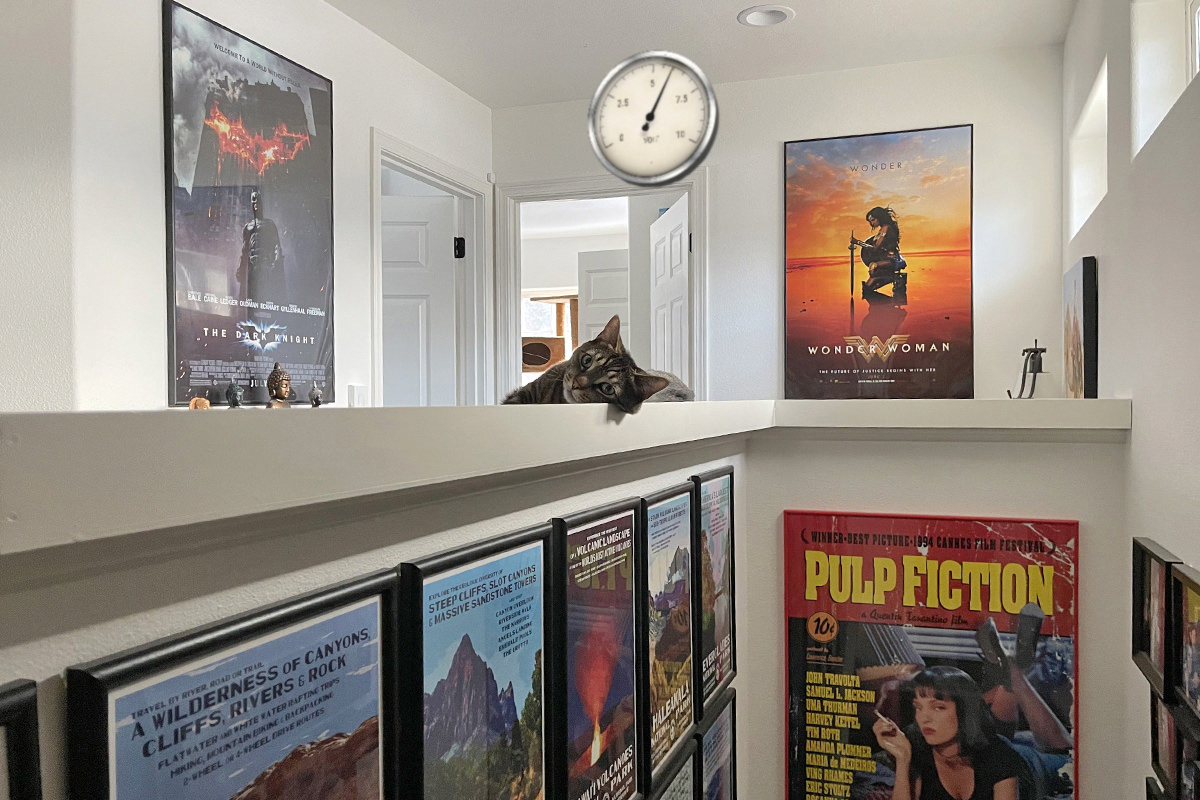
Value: 6
